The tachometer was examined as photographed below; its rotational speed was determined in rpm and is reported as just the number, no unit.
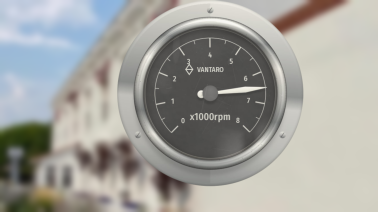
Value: 6500
